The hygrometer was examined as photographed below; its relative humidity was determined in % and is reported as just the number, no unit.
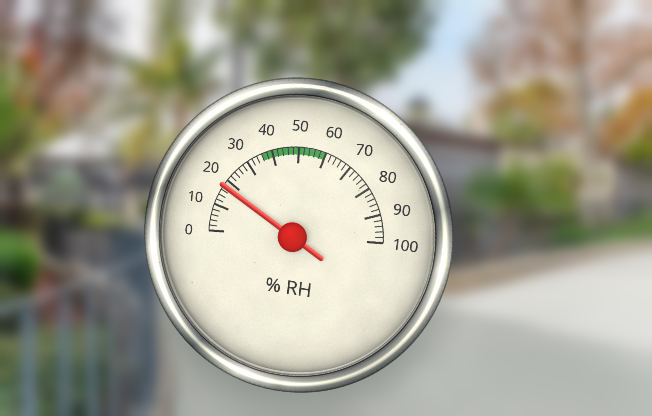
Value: 18
